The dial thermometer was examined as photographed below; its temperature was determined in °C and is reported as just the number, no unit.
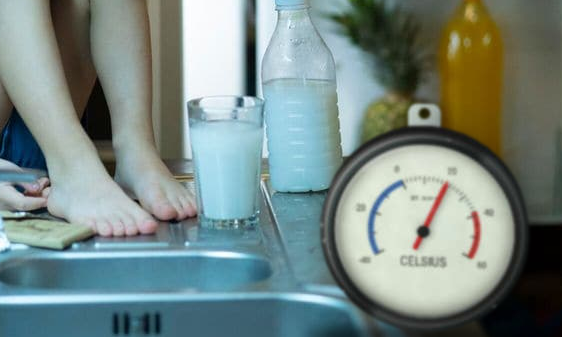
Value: 20
